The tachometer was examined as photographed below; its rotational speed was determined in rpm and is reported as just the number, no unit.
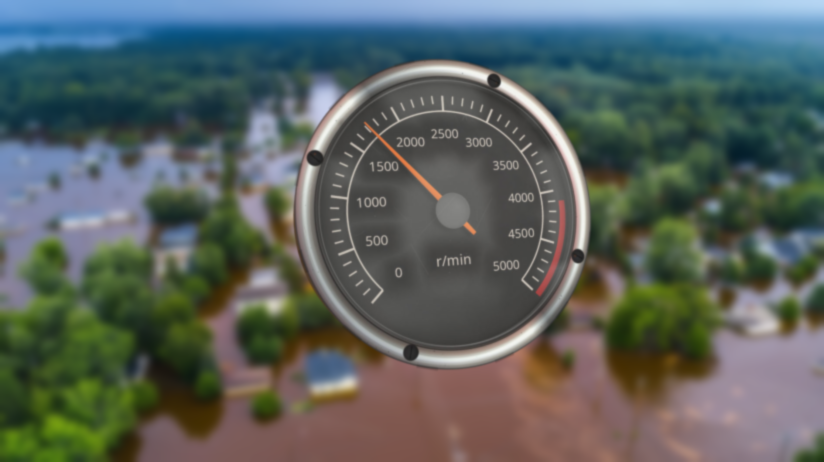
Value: 1700
